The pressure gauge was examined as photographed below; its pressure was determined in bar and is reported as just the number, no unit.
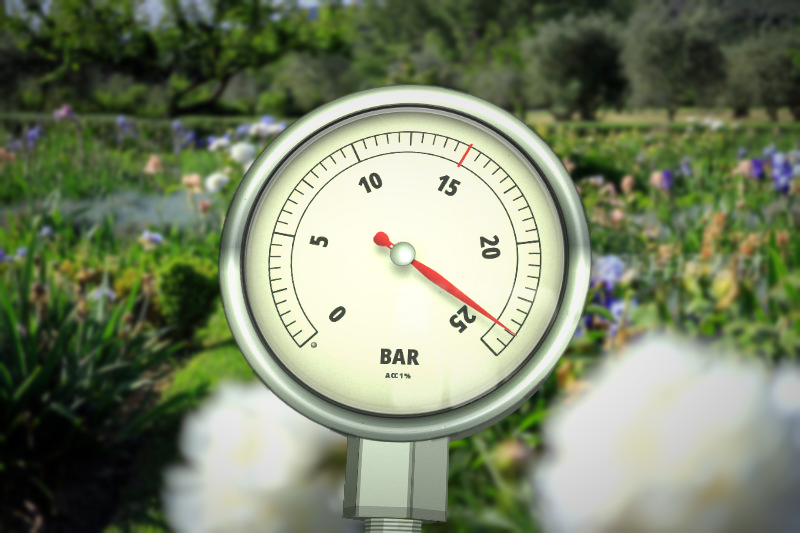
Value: 24
